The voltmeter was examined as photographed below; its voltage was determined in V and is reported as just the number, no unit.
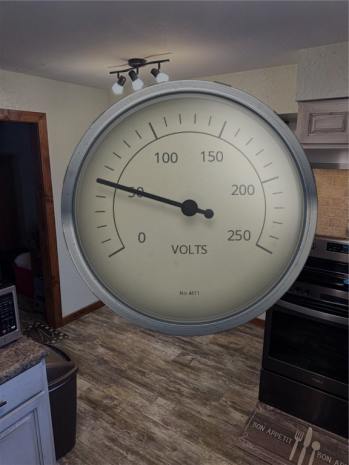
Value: 50
